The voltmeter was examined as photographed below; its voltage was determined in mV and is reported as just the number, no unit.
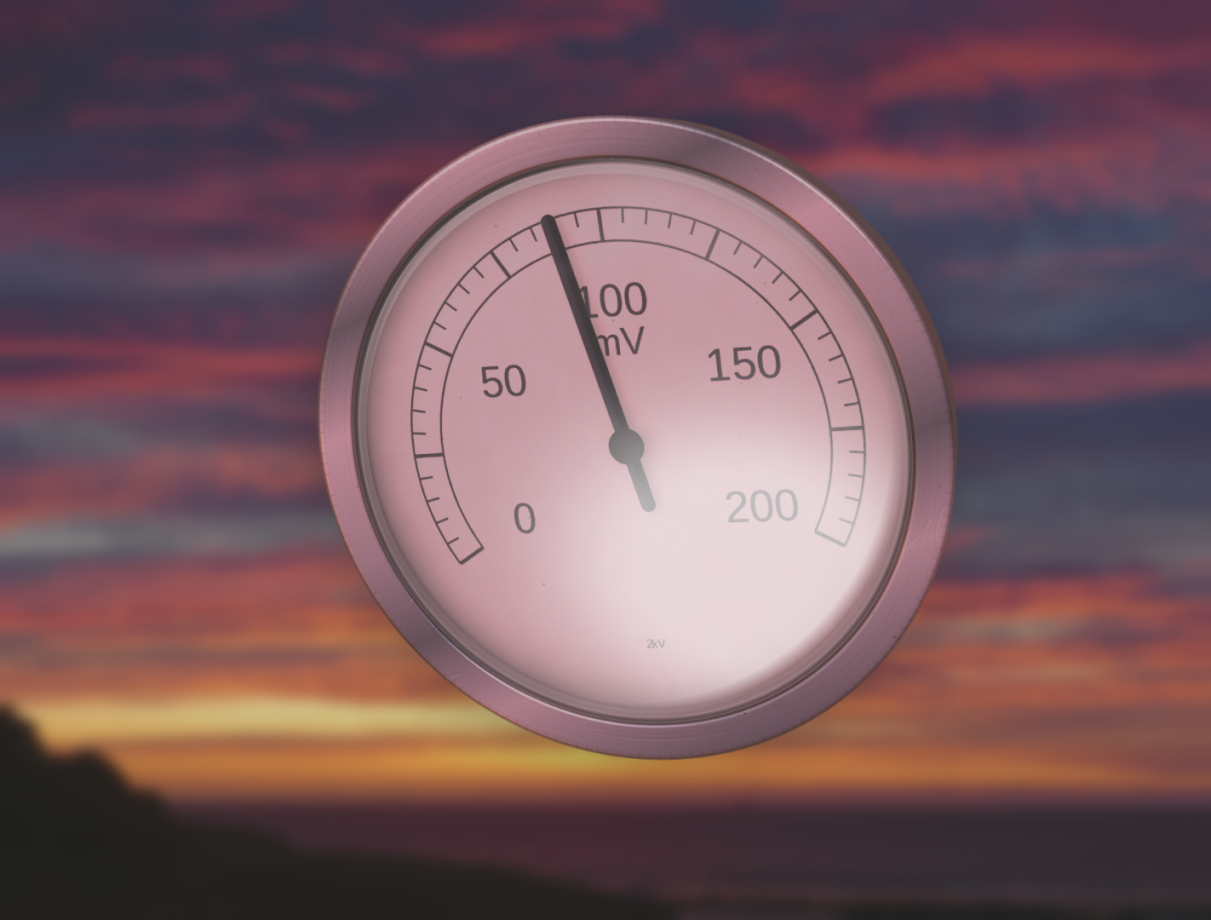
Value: 90
